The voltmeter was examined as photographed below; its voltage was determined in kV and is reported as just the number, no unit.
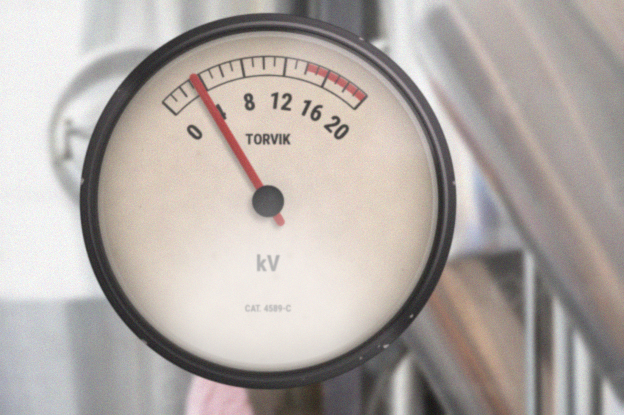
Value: 3.5
